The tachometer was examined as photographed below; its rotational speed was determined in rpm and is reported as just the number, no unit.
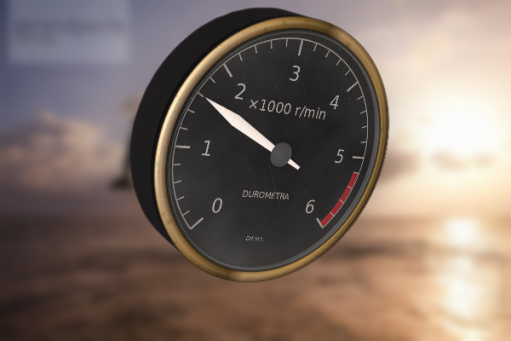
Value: 1600
